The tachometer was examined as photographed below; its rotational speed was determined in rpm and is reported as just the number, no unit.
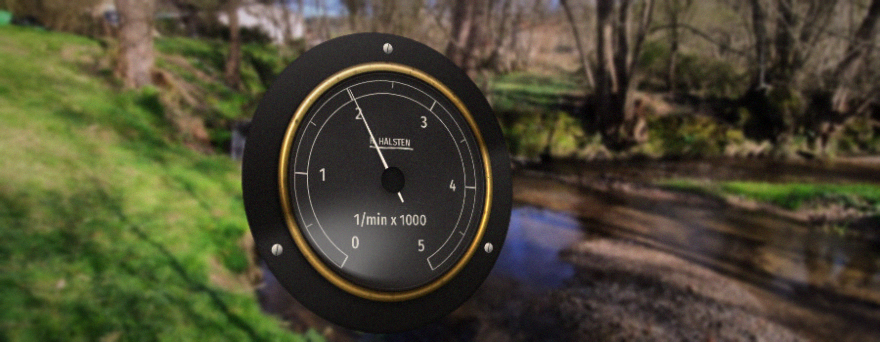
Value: 2000
